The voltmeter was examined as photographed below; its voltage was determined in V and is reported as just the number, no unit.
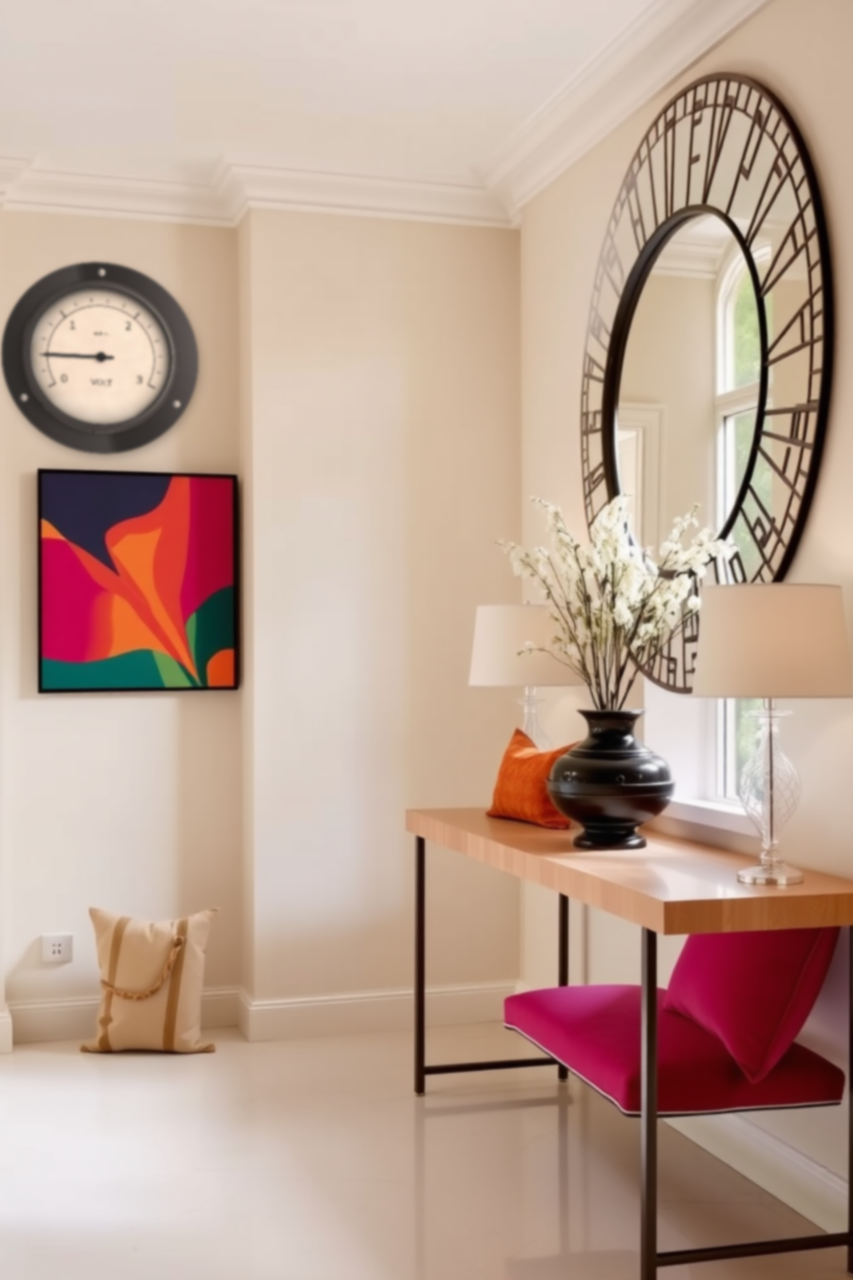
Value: 0.4
